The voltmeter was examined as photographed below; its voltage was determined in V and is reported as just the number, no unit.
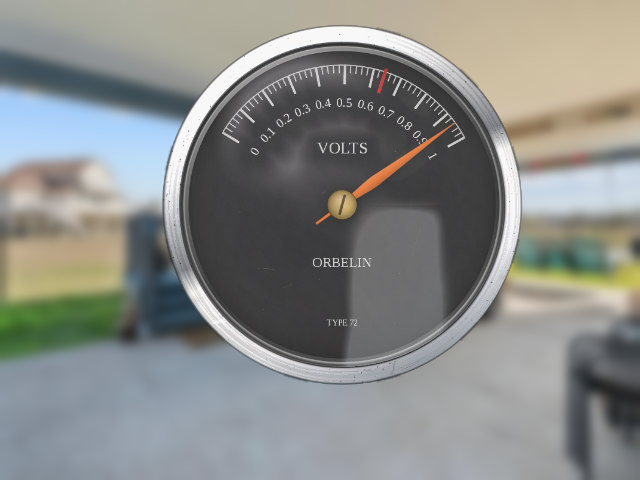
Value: 0.94
